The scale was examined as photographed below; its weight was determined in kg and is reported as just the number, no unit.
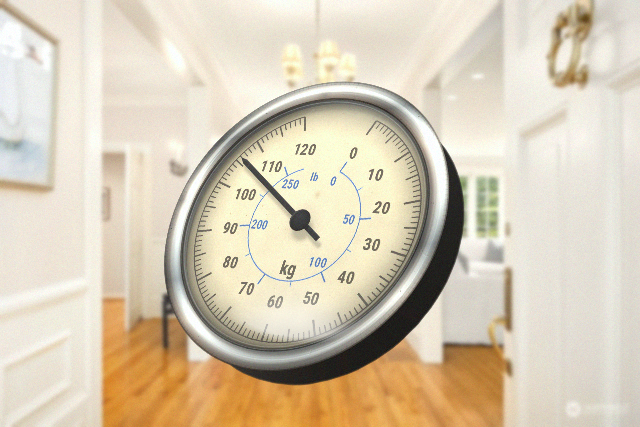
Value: 106
